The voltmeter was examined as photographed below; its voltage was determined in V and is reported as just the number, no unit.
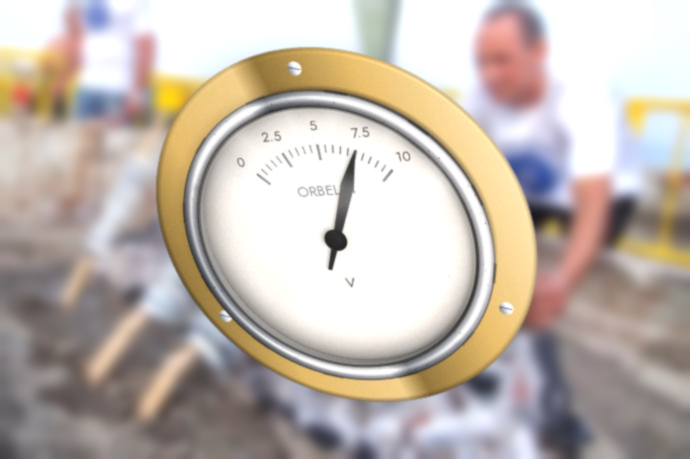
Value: 7.5
